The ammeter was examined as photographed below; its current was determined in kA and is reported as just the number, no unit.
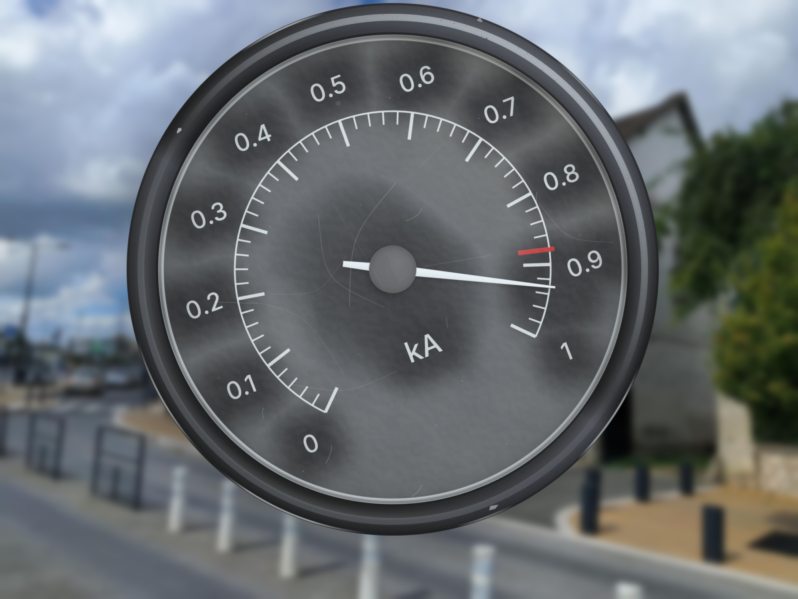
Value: 0.93
